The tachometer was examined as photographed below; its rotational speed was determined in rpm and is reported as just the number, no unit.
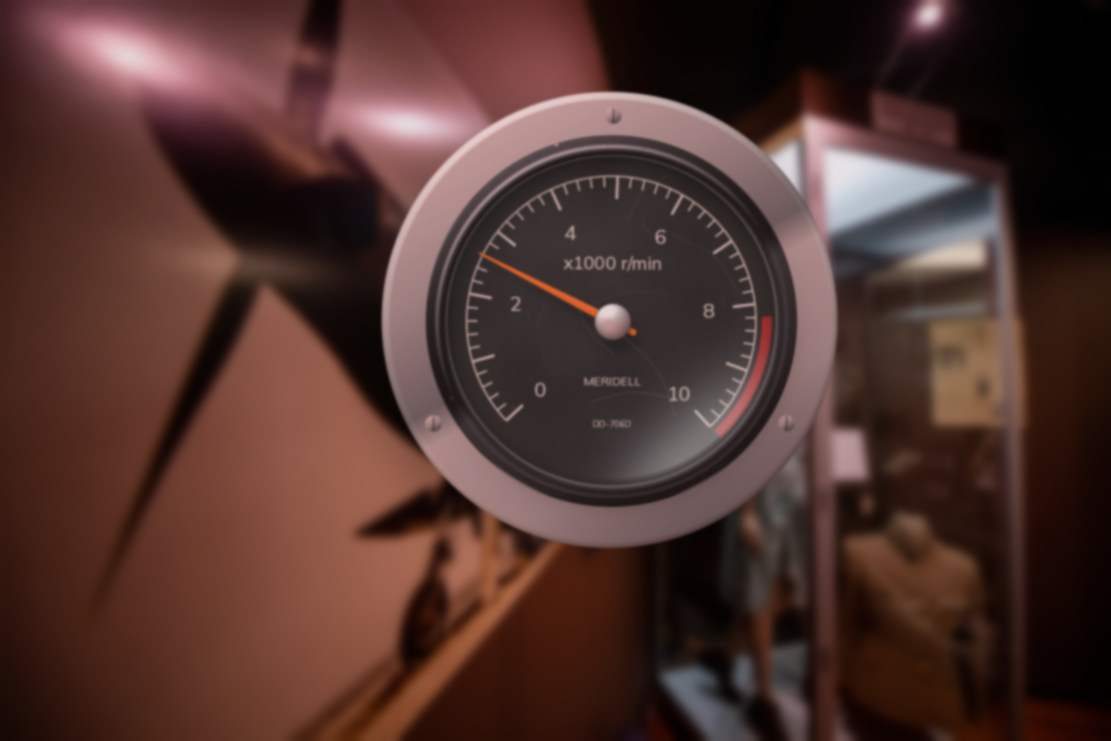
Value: 2600
